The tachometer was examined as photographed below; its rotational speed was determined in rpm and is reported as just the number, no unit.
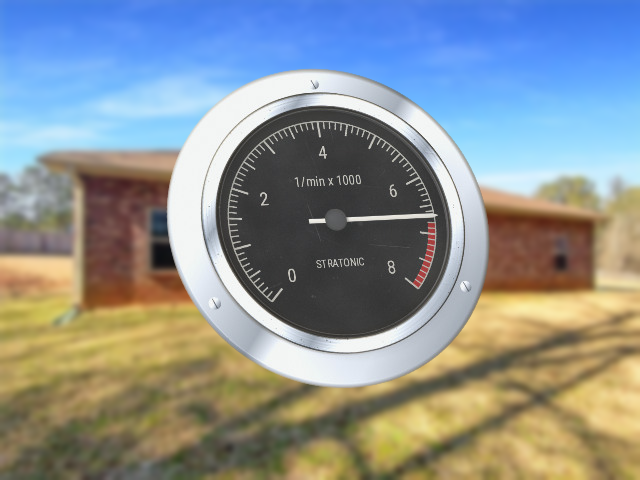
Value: 6700
